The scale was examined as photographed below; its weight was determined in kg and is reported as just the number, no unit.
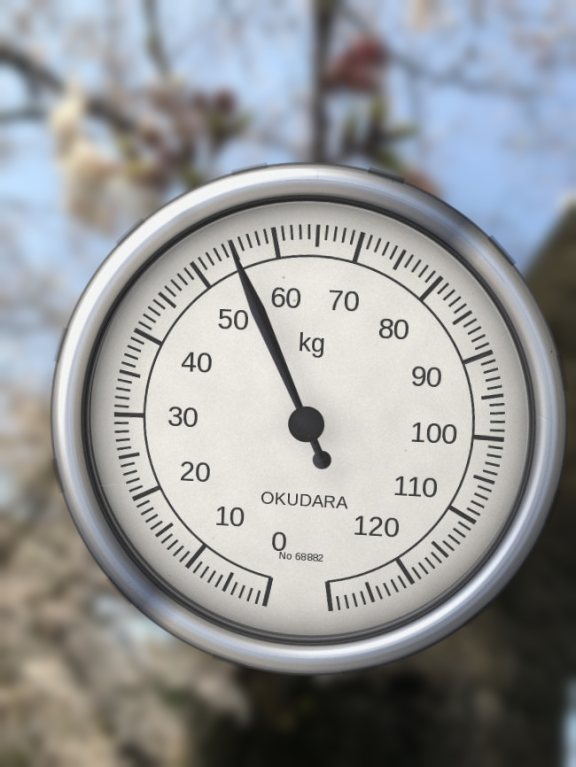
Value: 55
